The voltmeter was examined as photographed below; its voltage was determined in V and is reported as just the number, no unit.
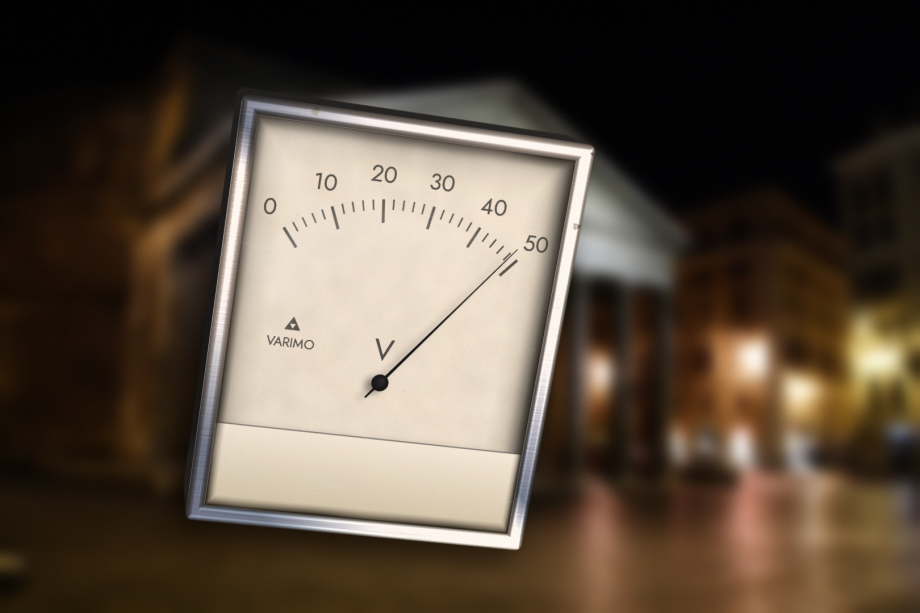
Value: 48
